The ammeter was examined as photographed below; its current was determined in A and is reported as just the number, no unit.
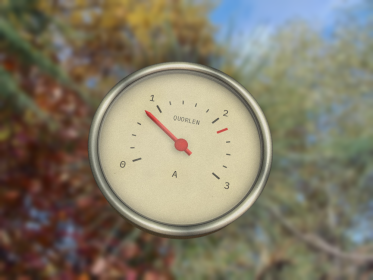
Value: 0.8
